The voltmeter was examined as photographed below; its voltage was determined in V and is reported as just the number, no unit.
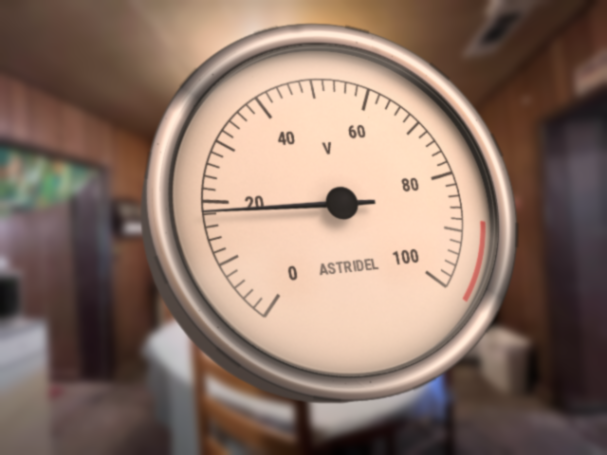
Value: 18
